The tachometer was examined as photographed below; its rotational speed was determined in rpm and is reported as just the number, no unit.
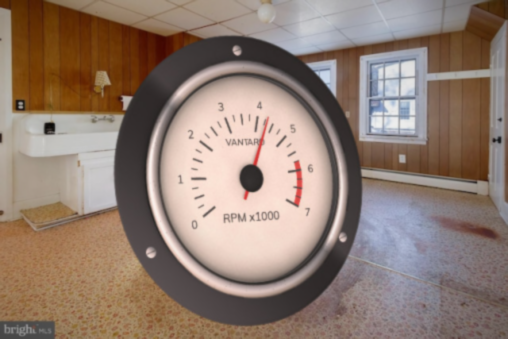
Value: 4250
